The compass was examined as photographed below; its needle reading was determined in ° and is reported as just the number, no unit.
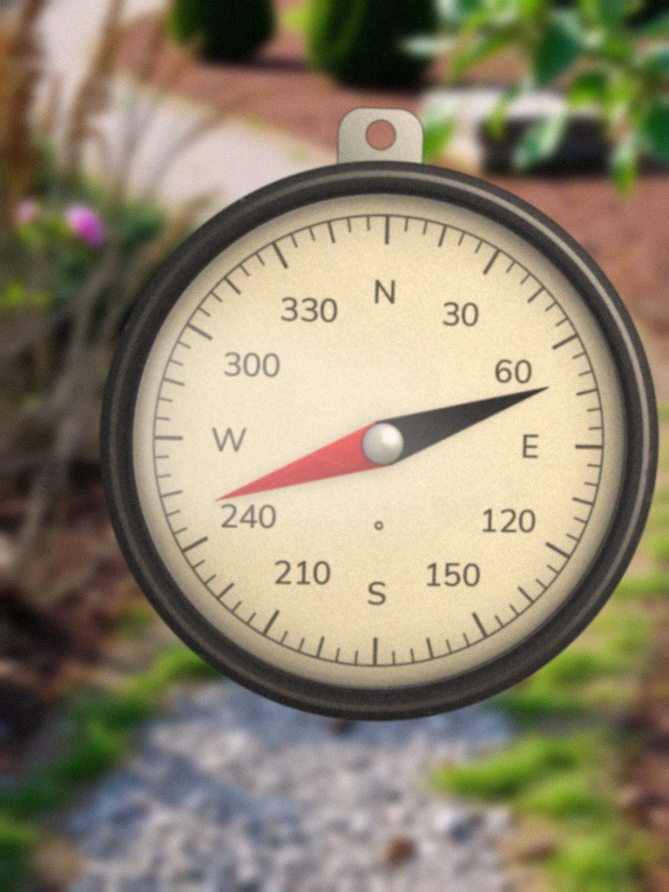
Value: 250
